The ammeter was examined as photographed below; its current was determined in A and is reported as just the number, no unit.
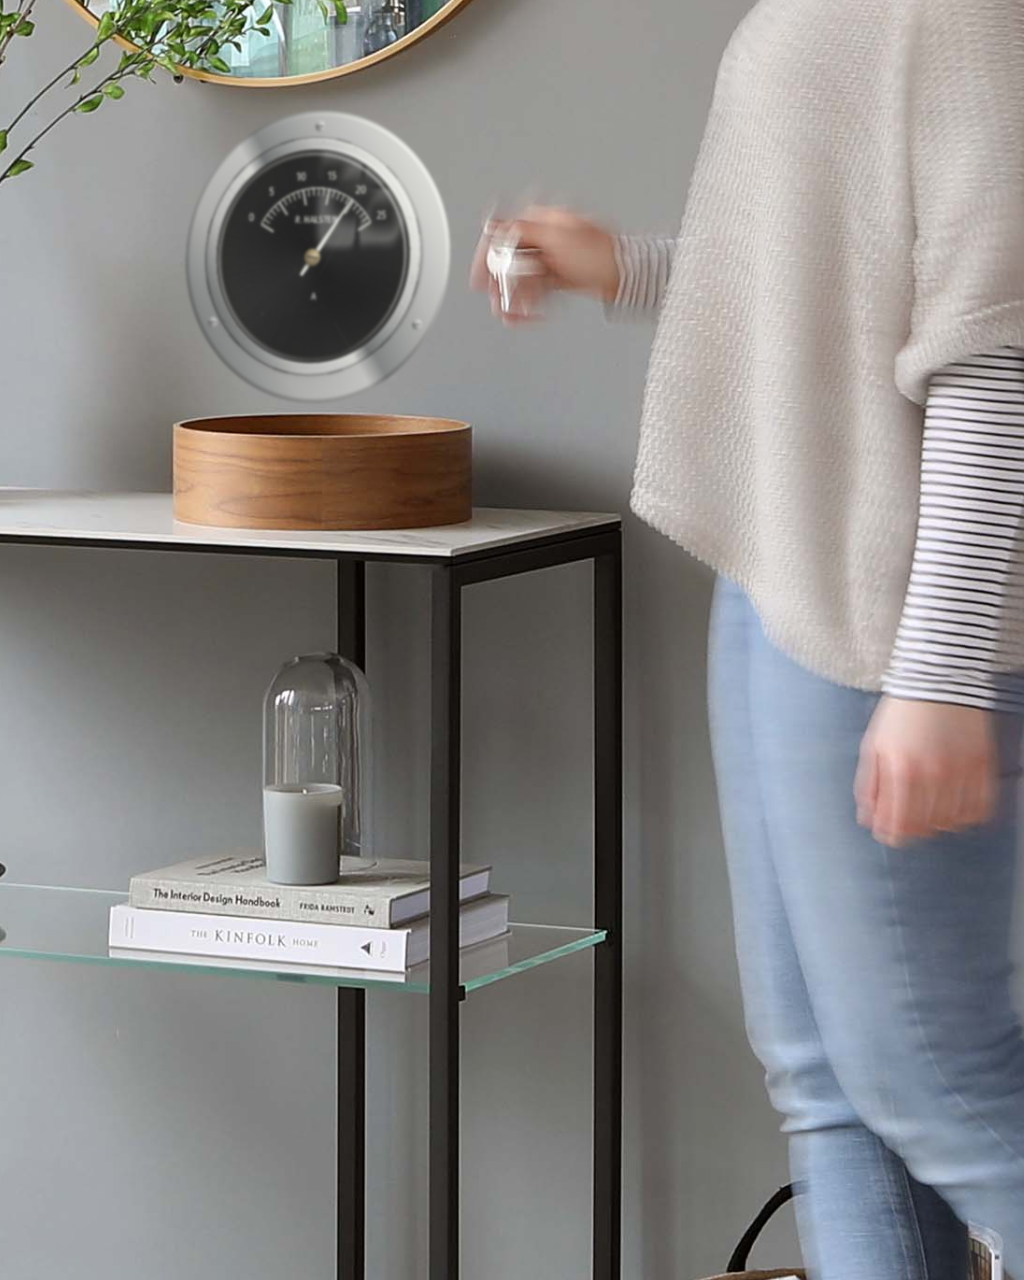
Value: 20
